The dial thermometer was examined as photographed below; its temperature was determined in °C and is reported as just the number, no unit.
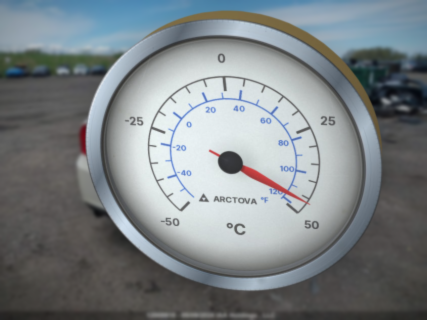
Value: 45
